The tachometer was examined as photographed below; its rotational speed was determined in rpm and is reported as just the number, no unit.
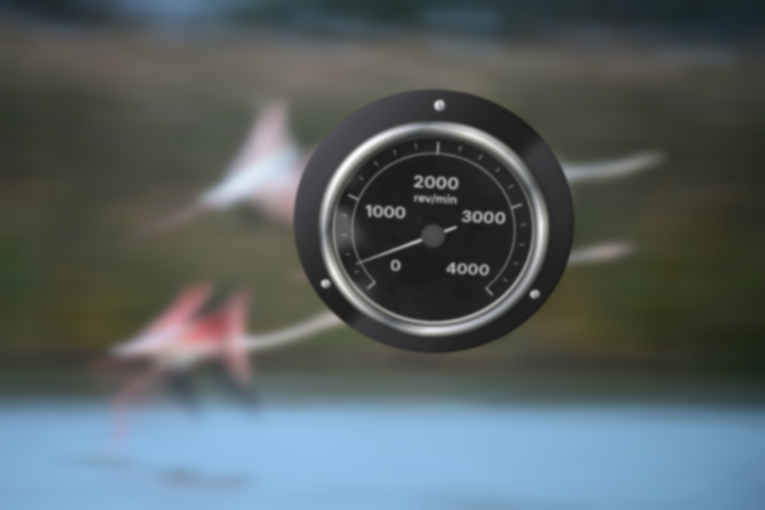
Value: 300
